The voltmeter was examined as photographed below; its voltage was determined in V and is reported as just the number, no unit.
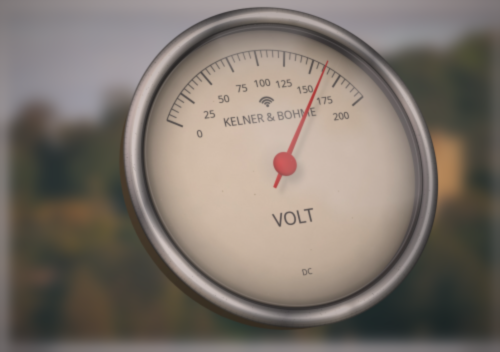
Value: 160
